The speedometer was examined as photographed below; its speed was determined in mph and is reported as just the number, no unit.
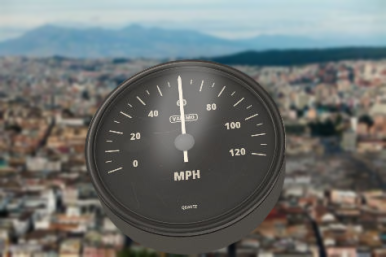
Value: 60
